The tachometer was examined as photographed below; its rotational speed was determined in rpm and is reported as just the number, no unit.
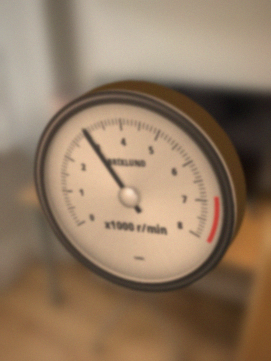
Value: 3000
